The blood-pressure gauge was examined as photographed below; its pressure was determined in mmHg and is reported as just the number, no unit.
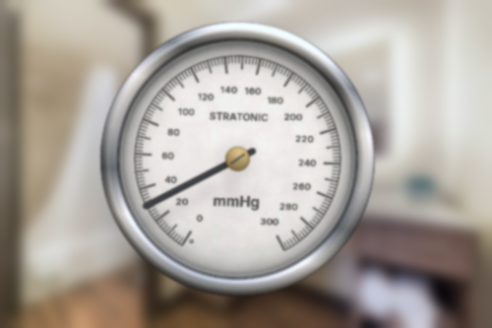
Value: 30
